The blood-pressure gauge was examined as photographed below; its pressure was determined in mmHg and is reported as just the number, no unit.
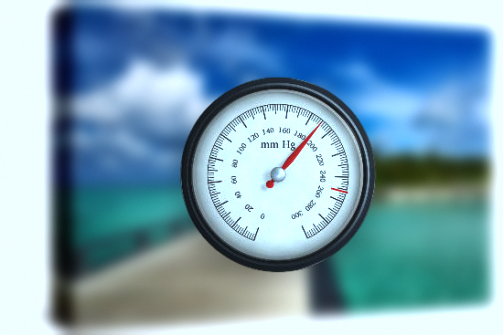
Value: 190
